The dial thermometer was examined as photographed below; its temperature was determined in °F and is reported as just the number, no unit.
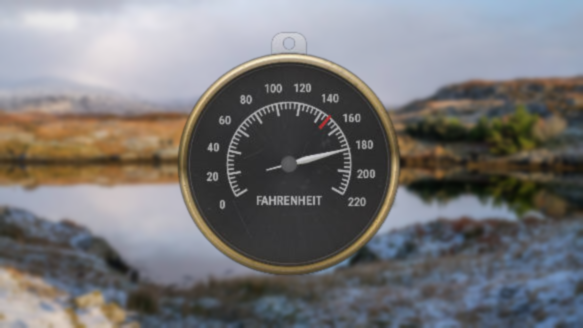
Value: 180
